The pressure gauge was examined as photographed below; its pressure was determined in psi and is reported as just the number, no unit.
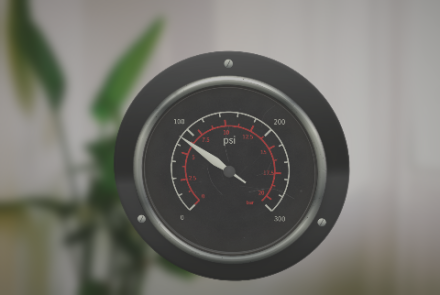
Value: 90
